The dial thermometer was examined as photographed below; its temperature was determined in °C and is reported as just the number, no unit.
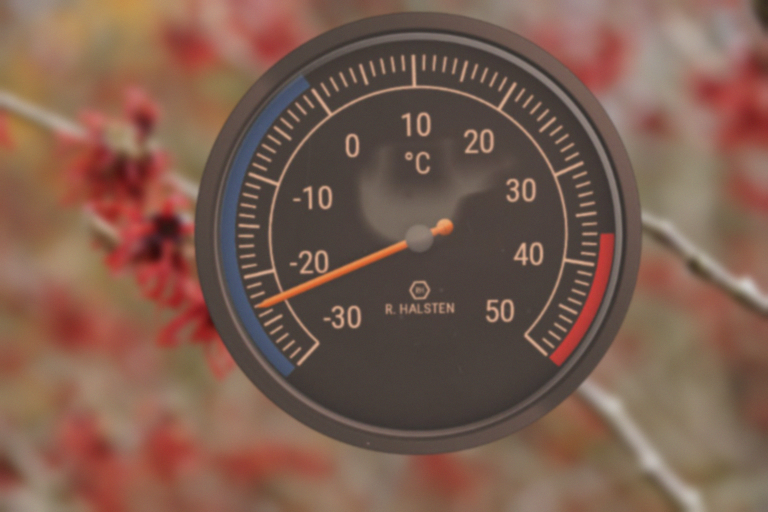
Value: -23
